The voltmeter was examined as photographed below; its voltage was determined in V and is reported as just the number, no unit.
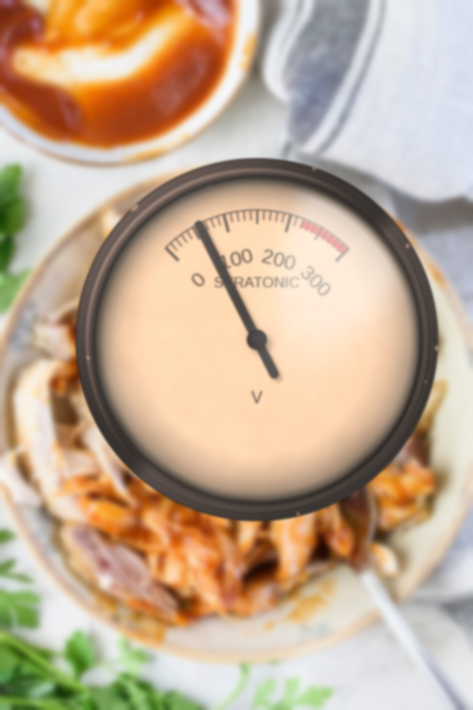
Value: 60
